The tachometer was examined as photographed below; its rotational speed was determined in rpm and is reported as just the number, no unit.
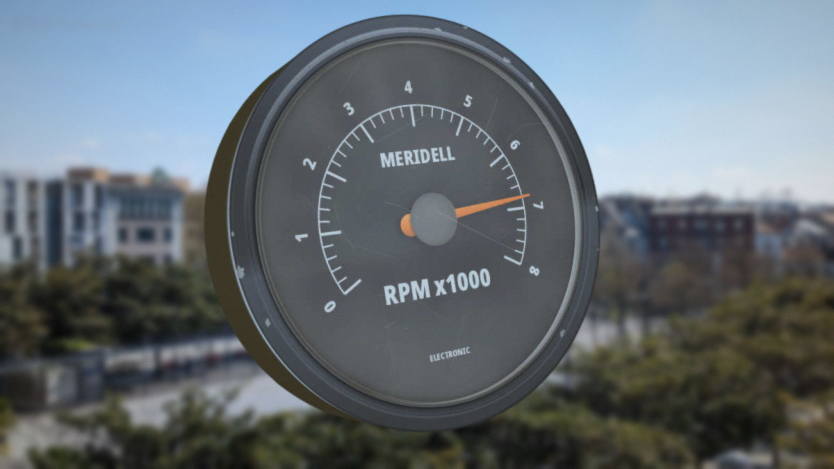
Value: 6800
